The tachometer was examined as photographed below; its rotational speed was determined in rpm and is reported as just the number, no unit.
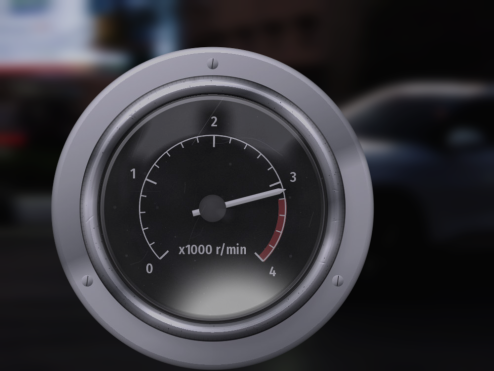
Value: 3100
